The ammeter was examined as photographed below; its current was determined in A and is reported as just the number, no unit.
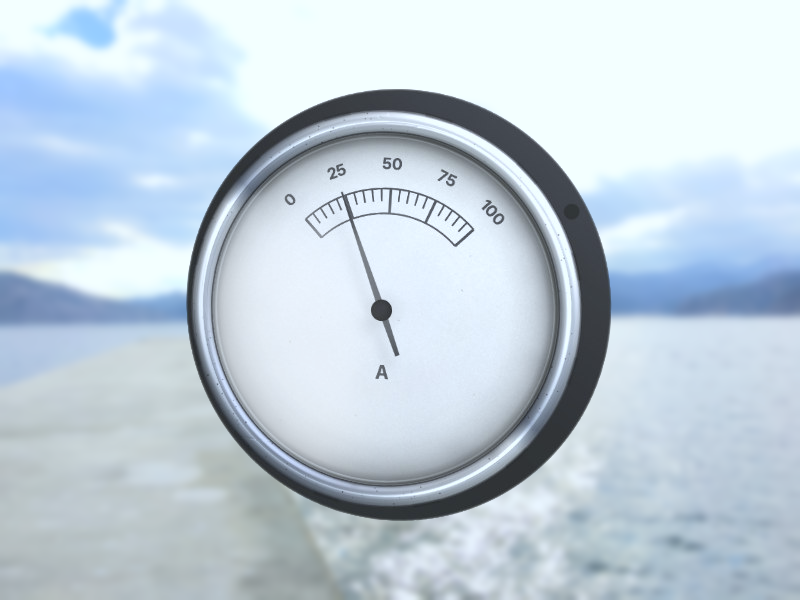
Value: 25
